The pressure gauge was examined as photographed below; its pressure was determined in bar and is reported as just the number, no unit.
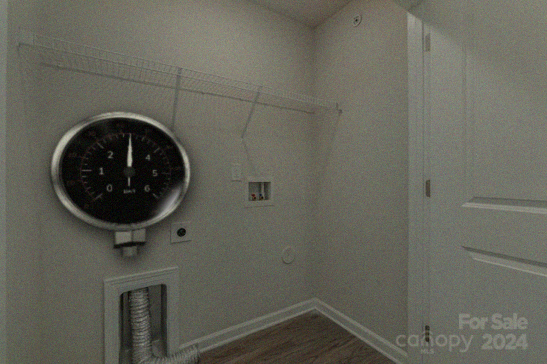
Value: 3
